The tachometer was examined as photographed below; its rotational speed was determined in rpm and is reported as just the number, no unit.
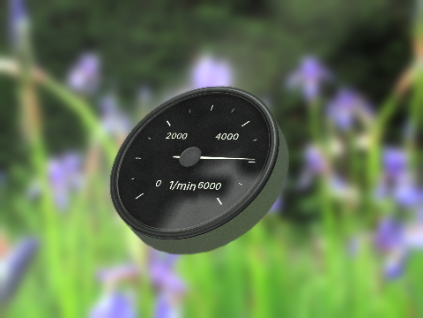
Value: 5000
